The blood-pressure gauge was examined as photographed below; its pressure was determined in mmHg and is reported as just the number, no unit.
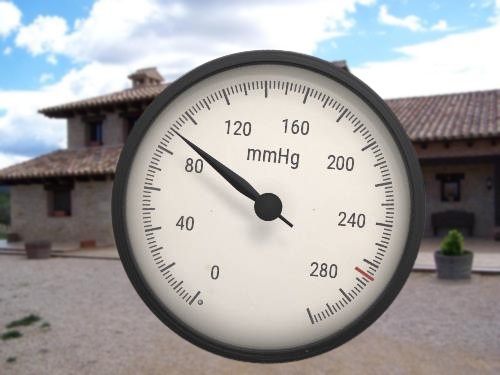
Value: 90
